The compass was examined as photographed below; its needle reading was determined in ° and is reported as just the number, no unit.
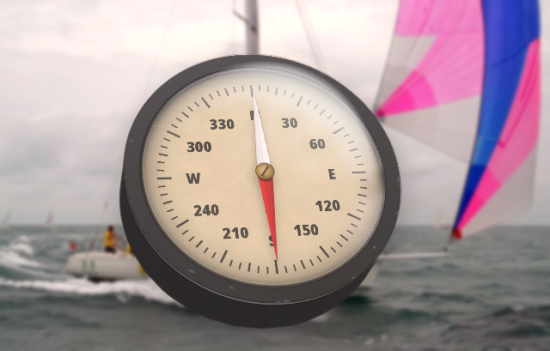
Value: 180
